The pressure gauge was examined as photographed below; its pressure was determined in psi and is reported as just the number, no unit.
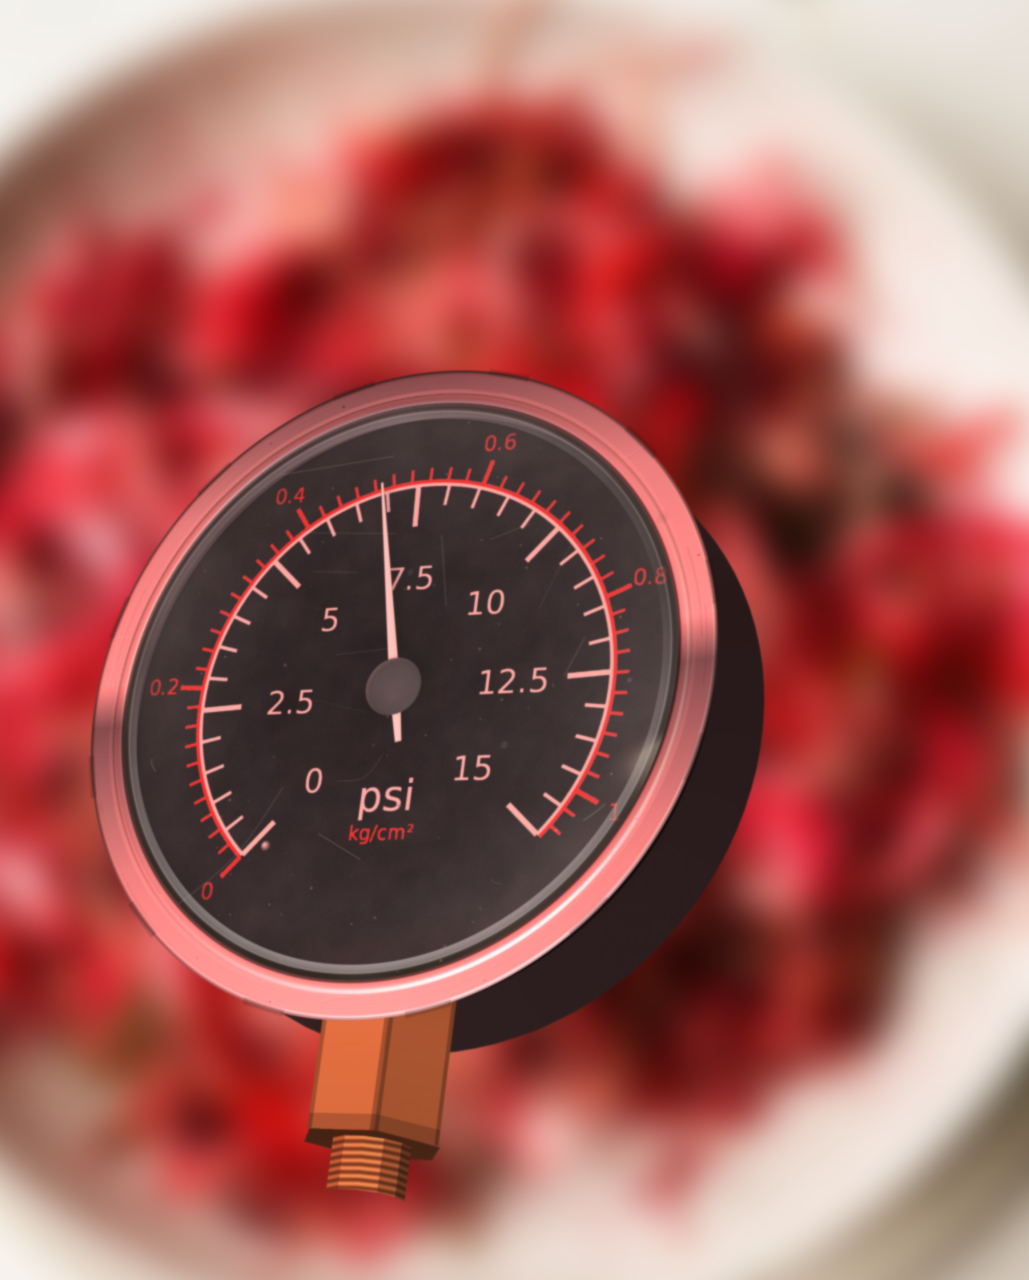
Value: 7
